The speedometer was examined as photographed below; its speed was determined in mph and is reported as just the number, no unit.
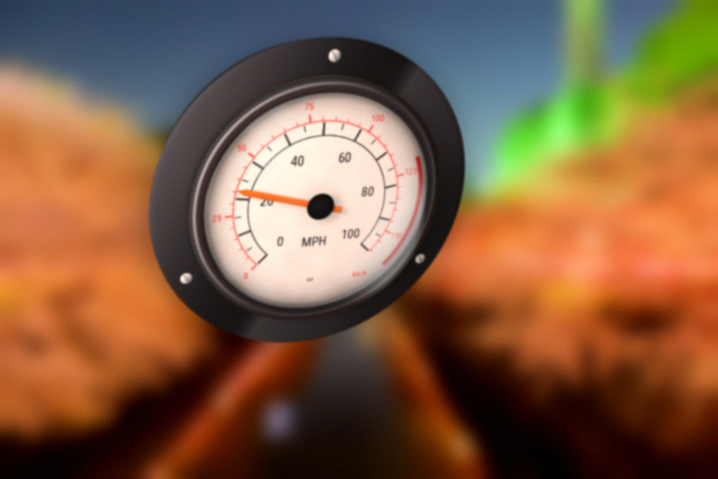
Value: 22.5
